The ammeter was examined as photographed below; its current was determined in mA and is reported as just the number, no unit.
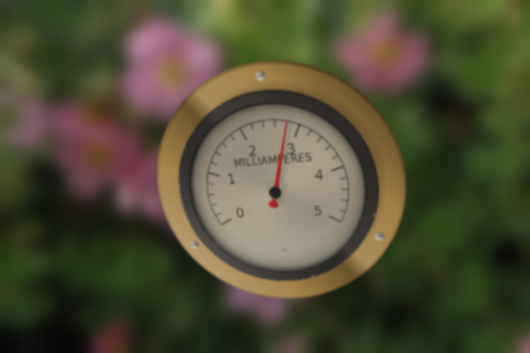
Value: 2.8
